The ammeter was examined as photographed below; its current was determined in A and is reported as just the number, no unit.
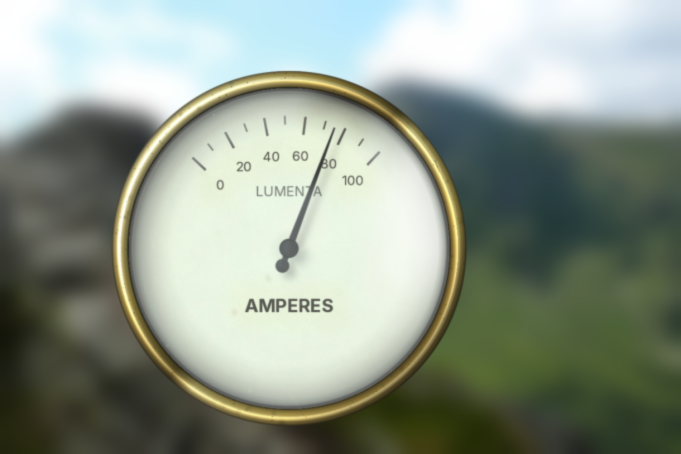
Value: 75
